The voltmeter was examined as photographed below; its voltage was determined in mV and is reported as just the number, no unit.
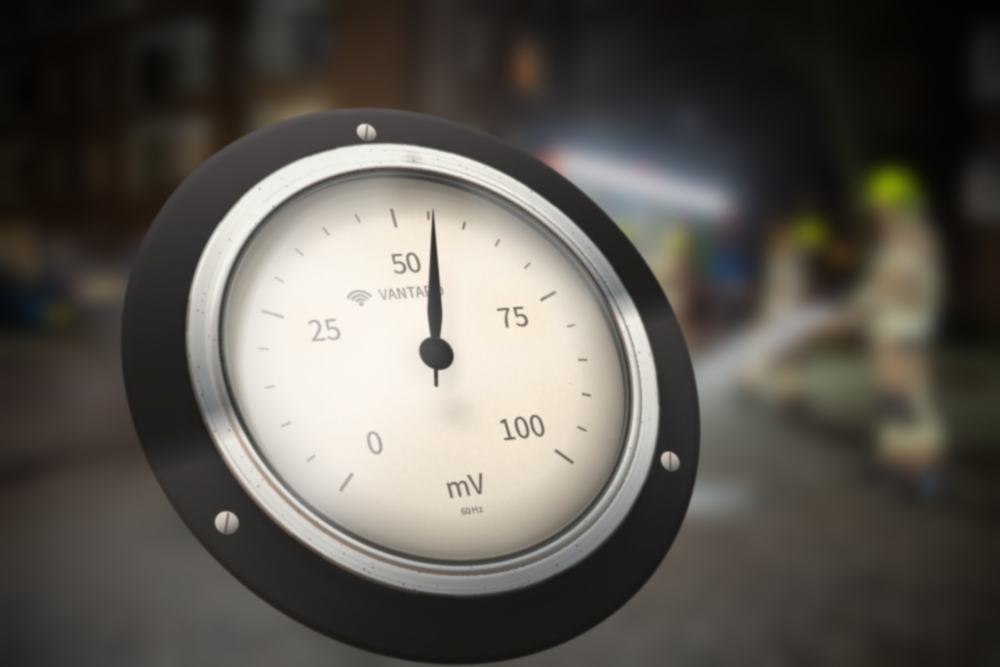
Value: 55
